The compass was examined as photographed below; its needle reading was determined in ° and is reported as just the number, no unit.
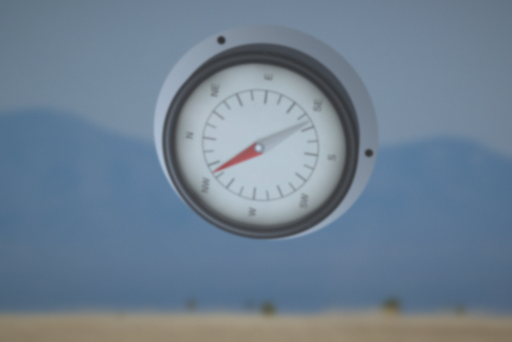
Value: 322.5
